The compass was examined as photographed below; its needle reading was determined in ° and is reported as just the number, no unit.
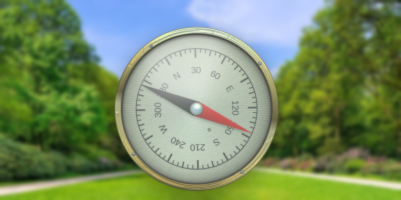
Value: 145
